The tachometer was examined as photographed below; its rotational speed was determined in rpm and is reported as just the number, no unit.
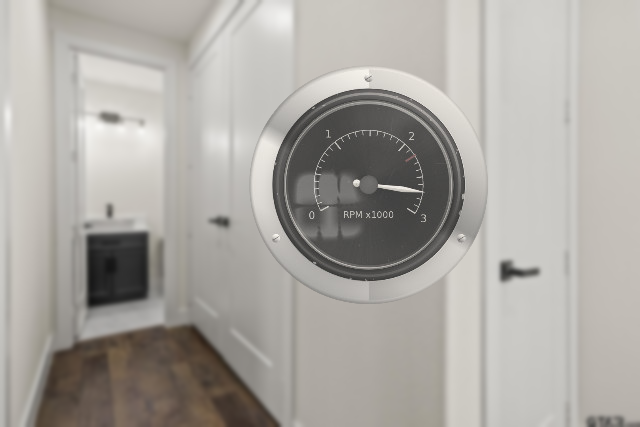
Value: 2700
